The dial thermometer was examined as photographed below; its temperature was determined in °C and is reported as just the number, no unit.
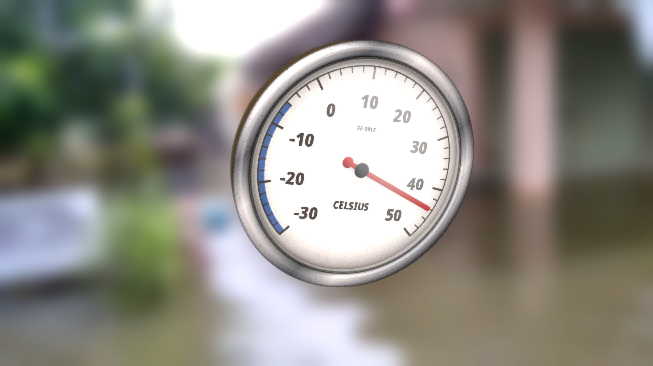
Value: 44
